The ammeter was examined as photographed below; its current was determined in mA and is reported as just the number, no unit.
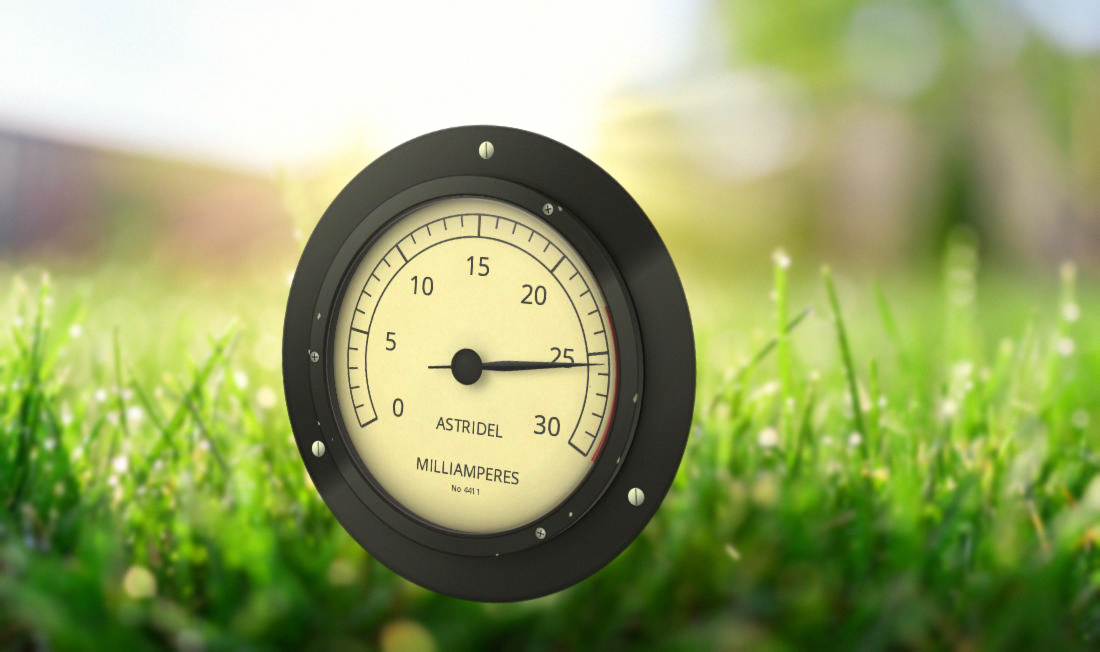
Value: 25.5
